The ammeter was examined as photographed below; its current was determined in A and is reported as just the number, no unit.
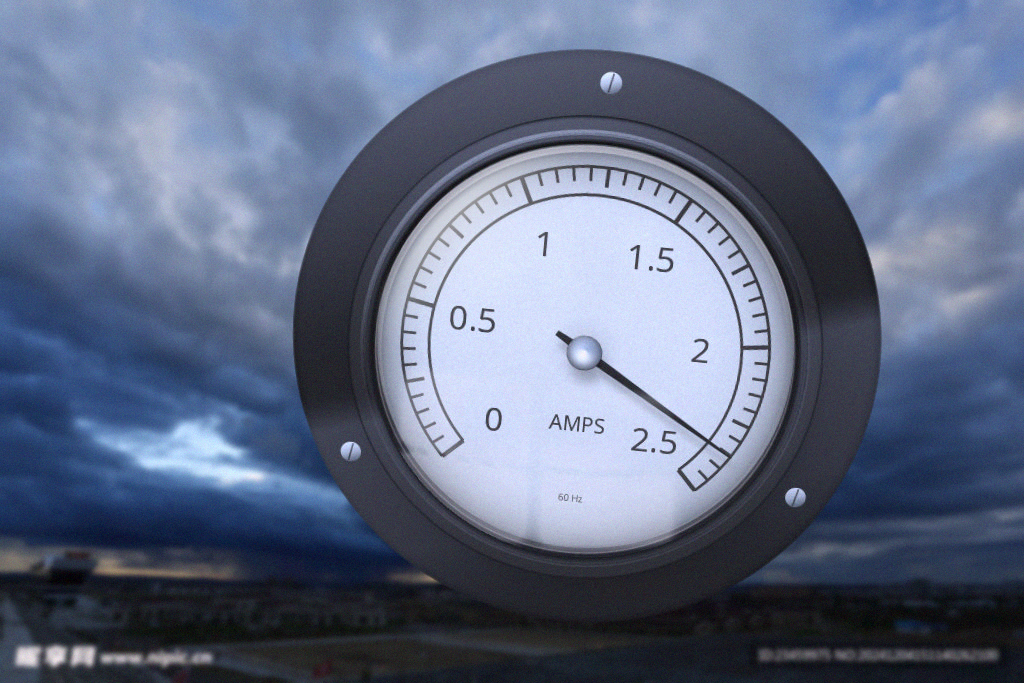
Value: 2.35
